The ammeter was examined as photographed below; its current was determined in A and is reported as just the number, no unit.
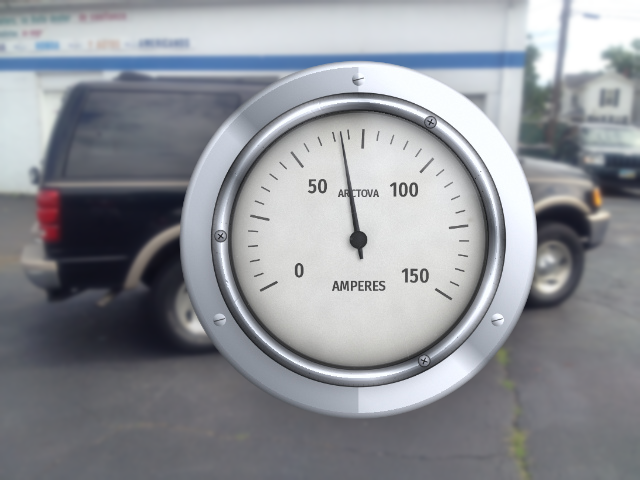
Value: 67.5
